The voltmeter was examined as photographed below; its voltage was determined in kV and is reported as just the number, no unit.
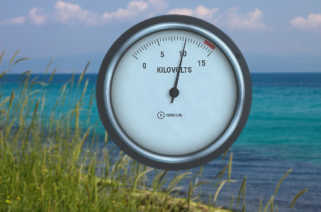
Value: 10
